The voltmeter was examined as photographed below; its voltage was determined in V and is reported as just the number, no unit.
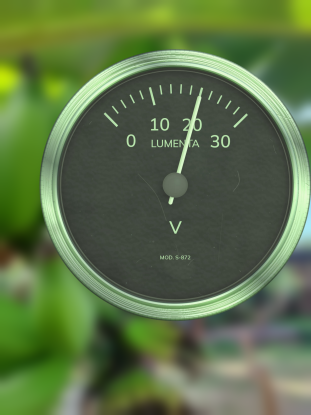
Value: 20
